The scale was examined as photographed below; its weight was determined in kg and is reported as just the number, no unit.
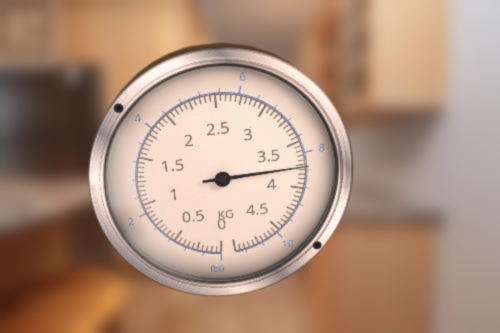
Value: 3.75
